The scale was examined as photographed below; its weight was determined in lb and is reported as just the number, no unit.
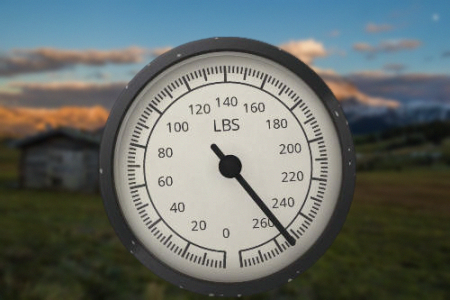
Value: 254
